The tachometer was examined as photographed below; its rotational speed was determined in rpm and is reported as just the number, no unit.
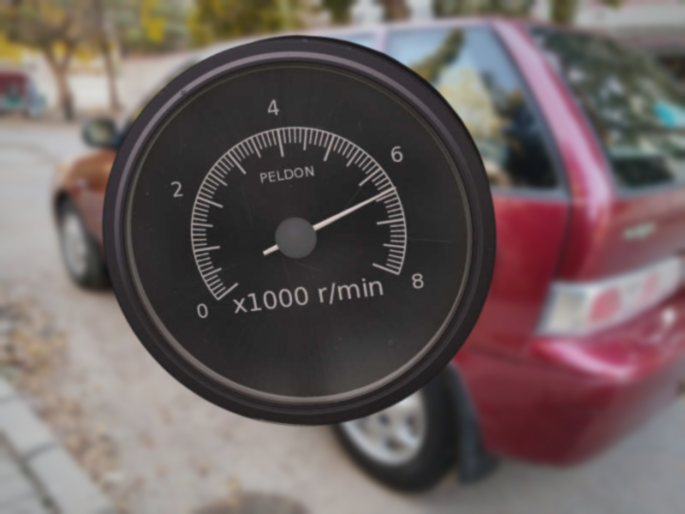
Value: 6400
